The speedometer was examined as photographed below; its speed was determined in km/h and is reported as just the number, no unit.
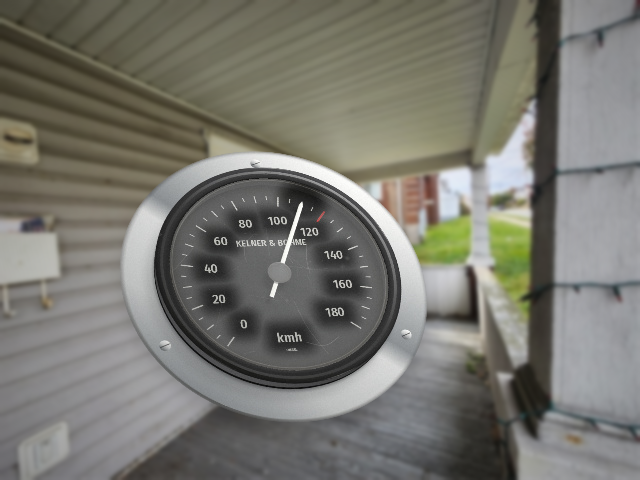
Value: 110
